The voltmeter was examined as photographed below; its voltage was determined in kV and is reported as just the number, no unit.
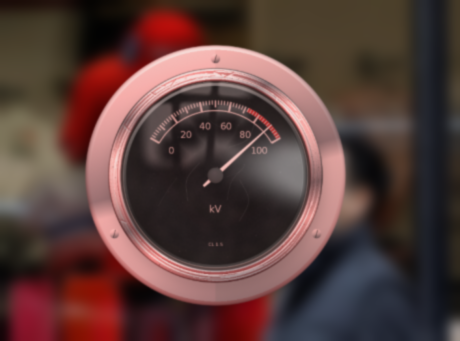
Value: 90
